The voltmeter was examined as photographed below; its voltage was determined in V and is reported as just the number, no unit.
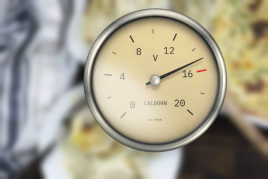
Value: 15
